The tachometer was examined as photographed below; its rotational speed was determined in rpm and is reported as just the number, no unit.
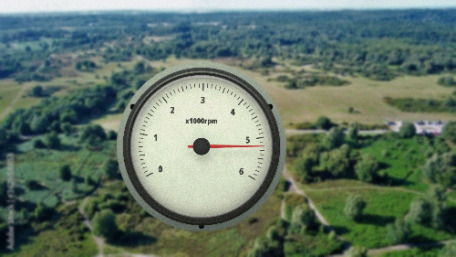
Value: 5200
